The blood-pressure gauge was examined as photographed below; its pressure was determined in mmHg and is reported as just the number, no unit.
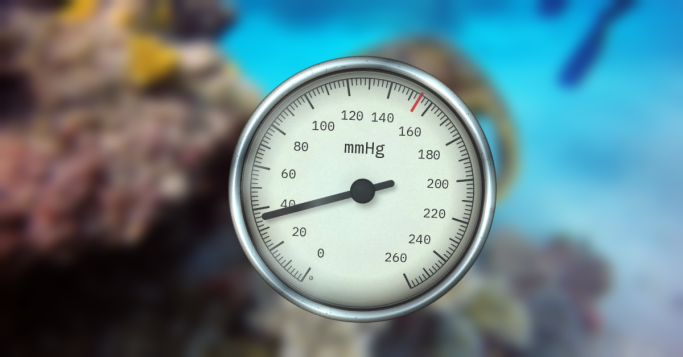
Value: 36
